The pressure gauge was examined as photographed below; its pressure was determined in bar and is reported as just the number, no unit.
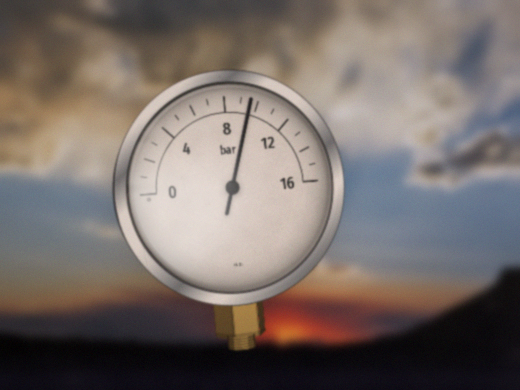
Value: 9.5
